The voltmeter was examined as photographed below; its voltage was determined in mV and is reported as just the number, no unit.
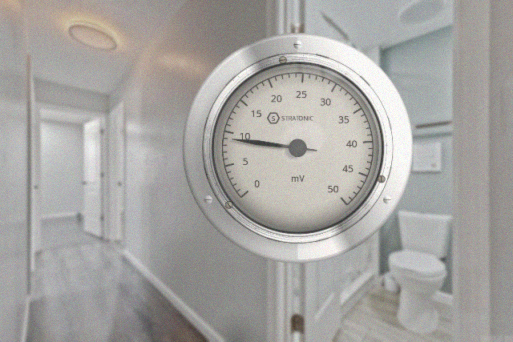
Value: 9
